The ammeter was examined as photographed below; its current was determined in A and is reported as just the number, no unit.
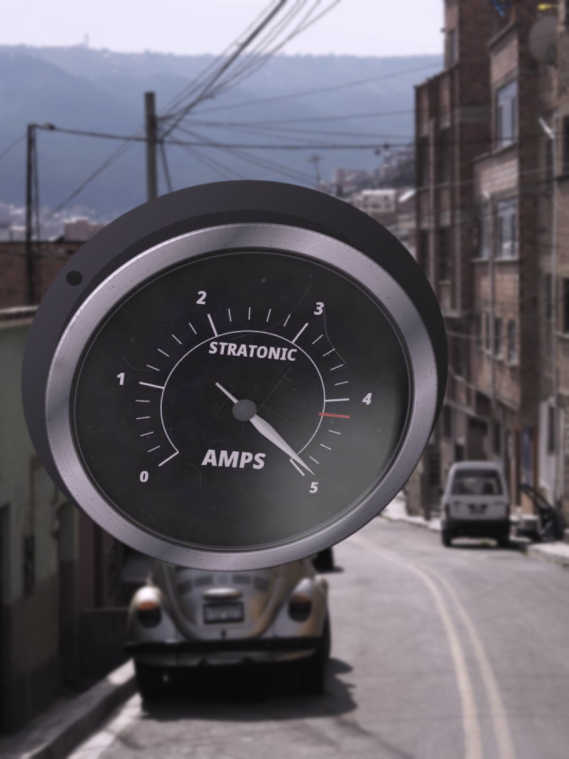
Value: 4.9
